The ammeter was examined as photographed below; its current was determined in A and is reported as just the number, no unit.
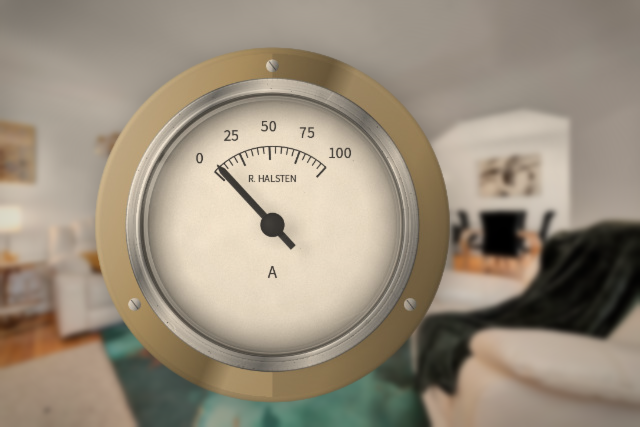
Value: 5
